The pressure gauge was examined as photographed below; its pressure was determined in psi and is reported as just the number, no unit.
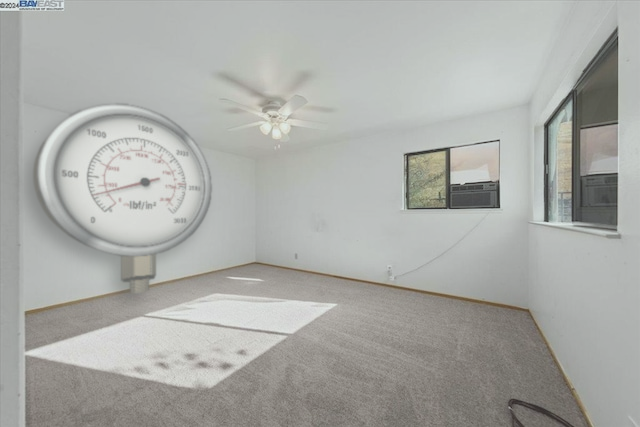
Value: 250
